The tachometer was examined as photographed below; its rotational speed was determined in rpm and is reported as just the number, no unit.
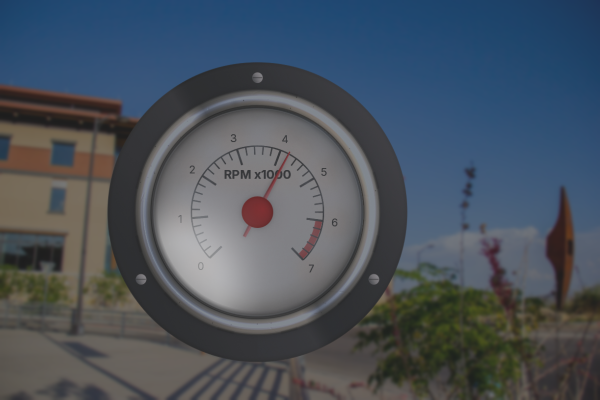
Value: 4200
